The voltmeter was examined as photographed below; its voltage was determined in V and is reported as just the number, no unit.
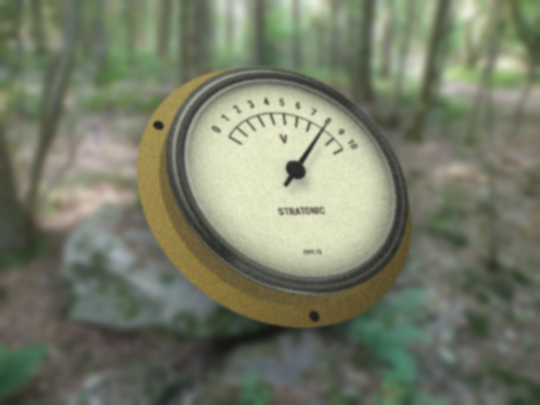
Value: 8
